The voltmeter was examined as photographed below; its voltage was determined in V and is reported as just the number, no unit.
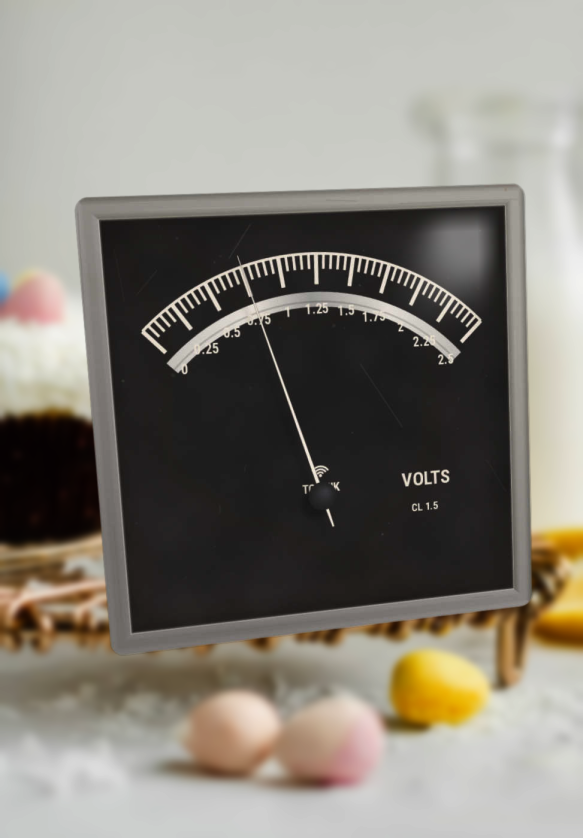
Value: 0.75
